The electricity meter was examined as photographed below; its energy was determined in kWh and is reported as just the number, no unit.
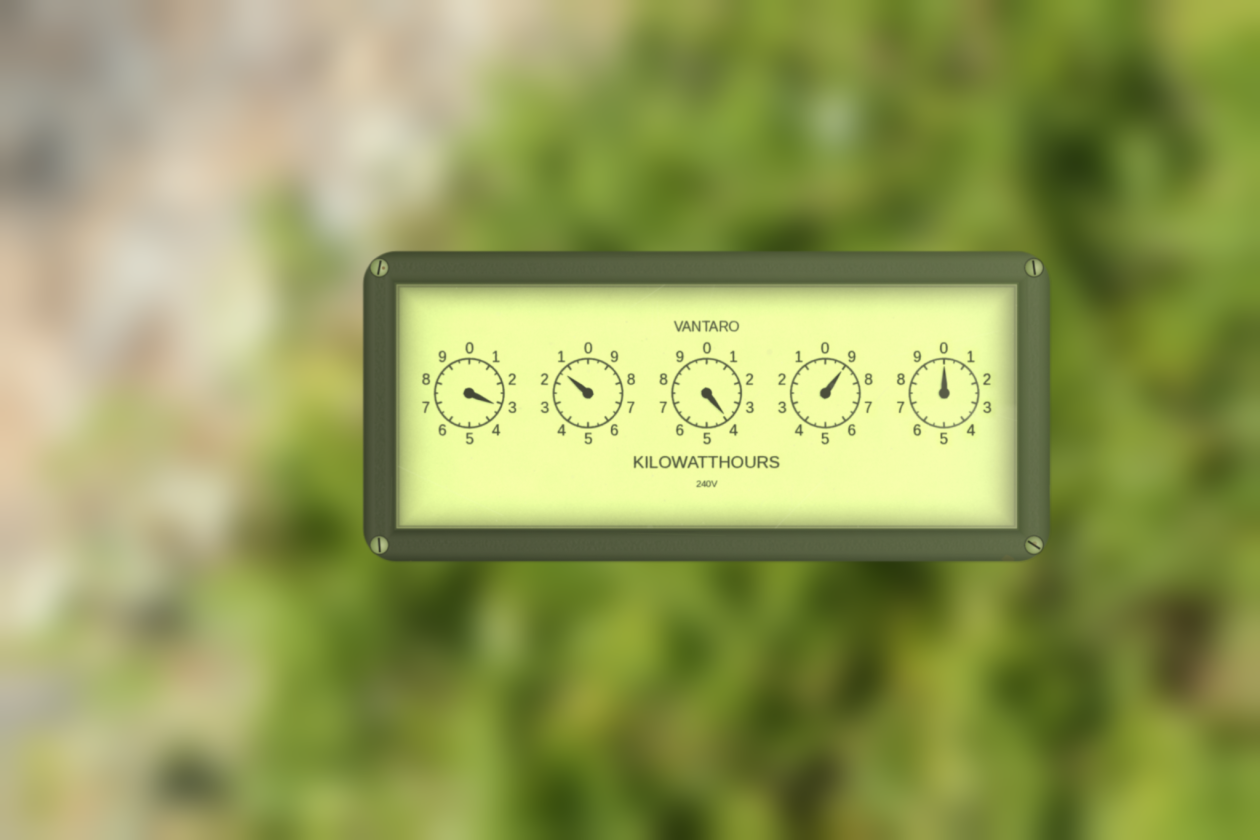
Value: 31390
